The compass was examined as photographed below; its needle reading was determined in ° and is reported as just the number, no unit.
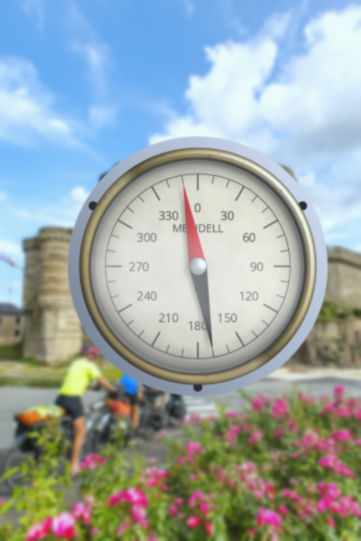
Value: 350
